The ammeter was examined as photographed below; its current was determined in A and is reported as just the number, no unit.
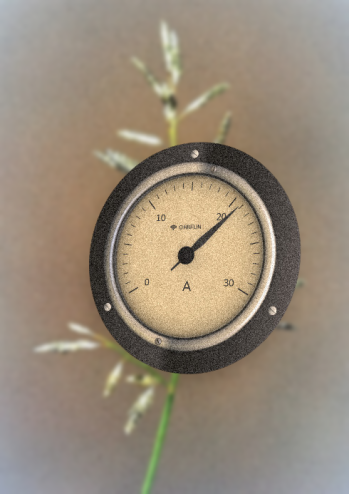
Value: 21
